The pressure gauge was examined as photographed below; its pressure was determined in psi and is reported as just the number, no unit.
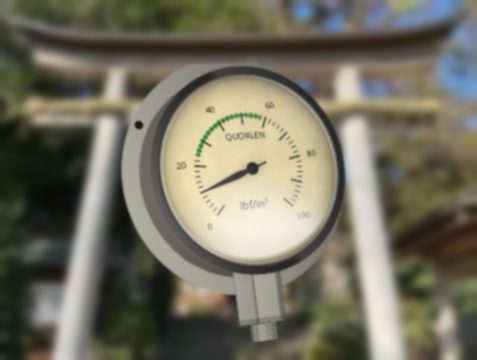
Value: 10
